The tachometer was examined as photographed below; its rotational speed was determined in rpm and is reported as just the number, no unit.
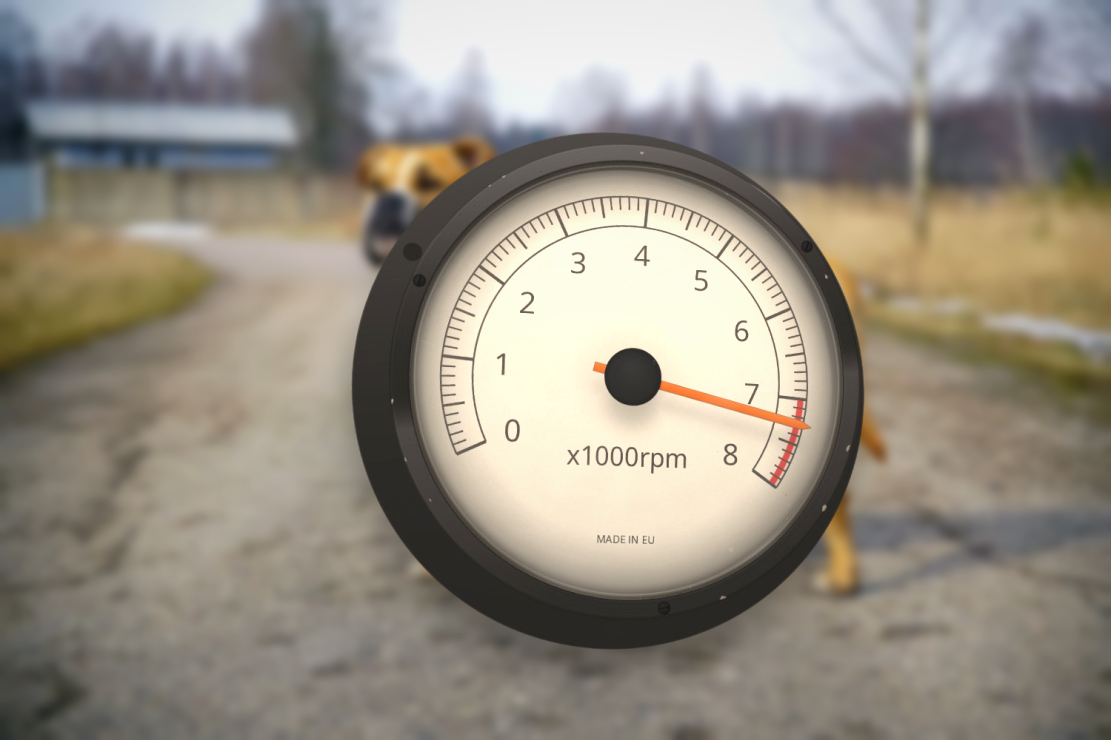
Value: 7300
